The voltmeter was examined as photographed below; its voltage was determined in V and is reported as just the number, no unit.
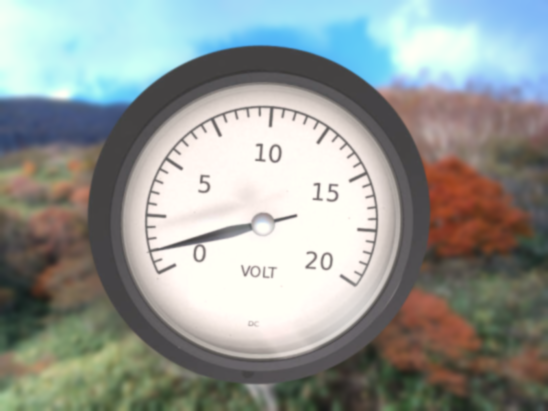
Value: 1
